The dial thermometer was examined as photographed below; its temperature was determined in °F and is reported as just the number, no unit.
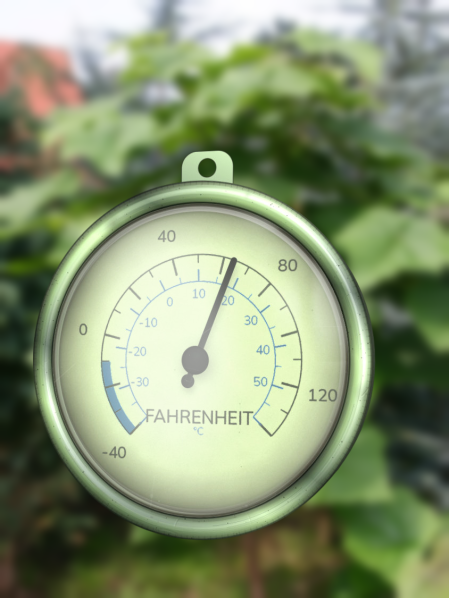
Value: 65
